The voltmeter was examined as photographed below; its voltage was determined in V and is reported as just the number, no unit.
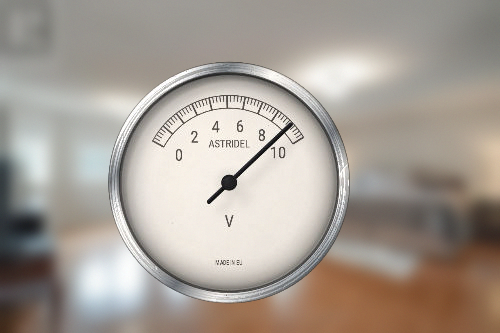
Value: 9
